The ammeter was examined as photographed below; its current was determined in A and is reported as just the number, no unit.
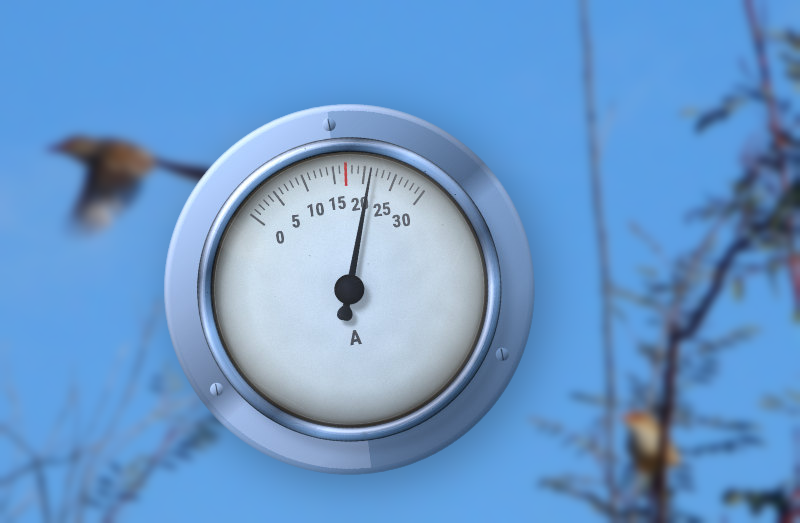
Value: 21
